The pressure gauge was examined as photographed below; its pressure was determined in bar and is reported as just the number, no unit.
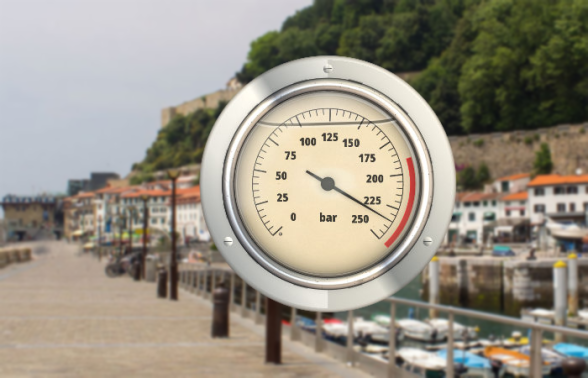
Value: 235
